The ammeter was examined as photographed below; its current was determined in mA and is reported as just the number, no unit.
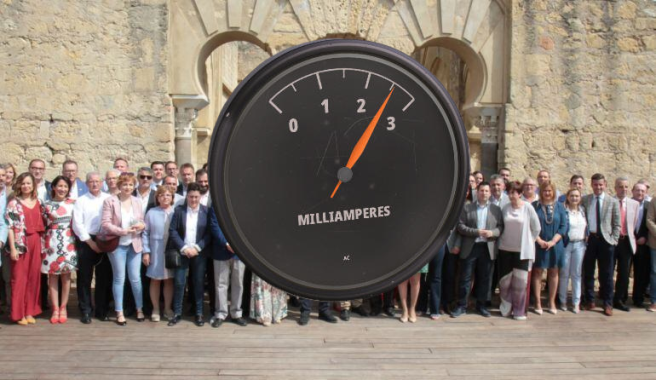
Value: 2.5
